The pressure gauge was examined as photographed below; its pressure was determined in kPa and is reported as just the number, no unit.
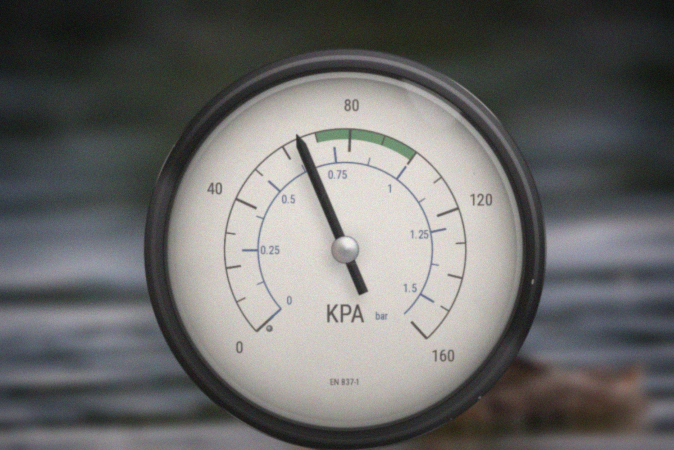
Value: 65
